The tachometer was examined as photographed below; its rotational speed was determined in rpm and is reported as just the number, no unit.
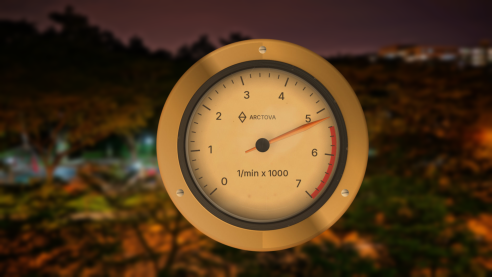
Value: 5200
